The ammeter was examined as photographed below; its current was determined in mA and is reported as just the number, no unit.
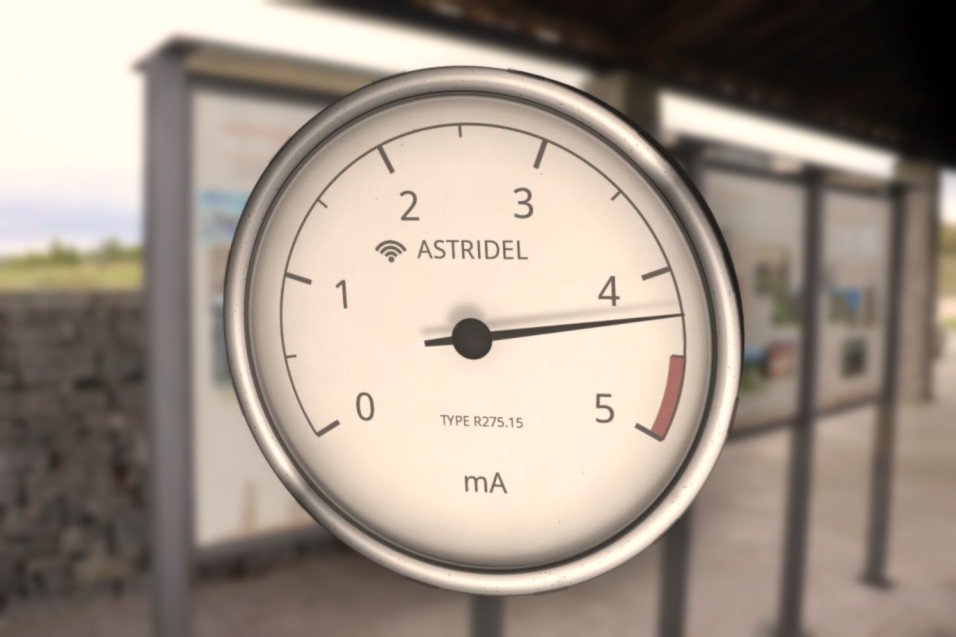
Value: 4.25
